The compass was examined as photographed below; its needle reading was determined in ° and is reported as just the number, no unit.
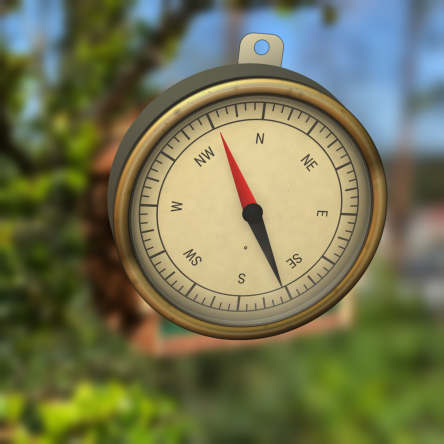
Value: 332.5
